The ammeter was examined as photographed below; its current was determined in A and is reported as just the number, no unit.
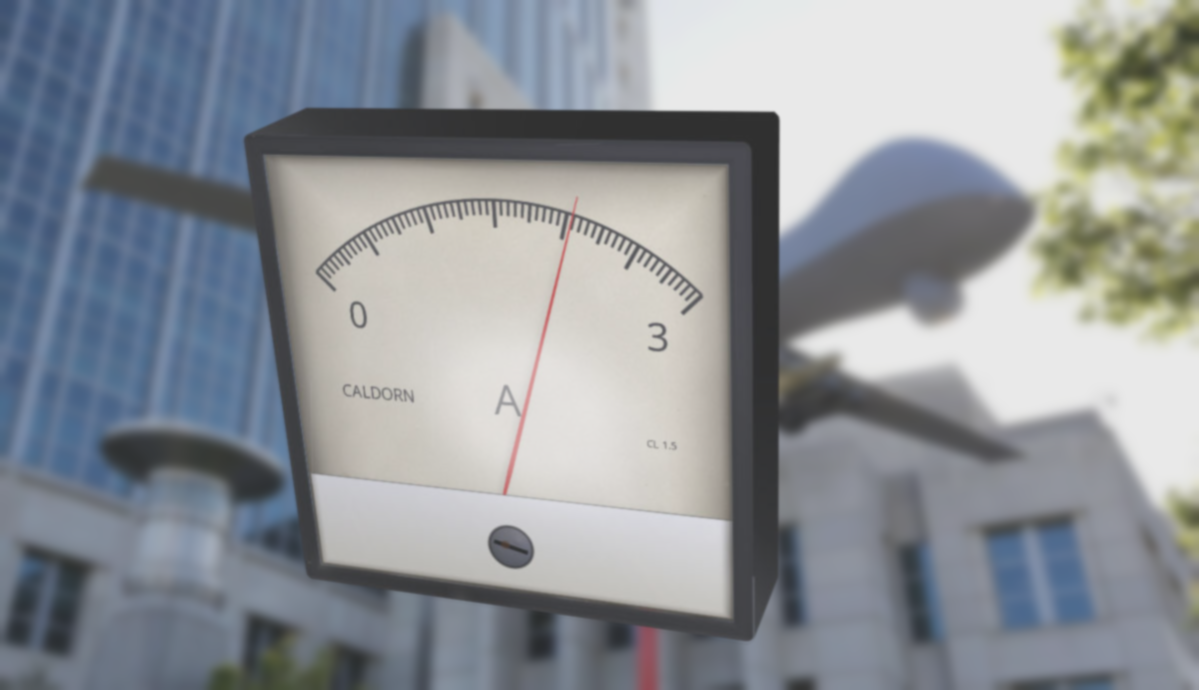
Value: 2.05
